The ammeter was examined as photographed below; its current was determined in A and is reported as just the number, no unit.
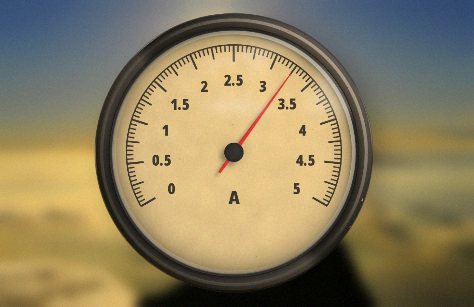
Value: 3.25
